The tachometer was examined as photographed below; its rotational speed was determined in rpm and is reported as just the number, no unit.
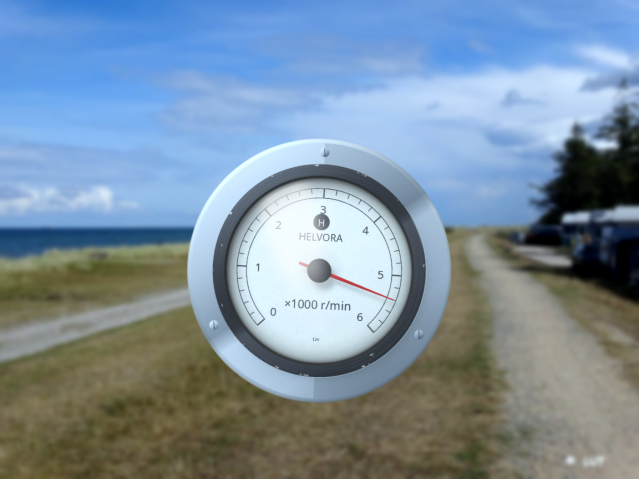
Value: 5400
